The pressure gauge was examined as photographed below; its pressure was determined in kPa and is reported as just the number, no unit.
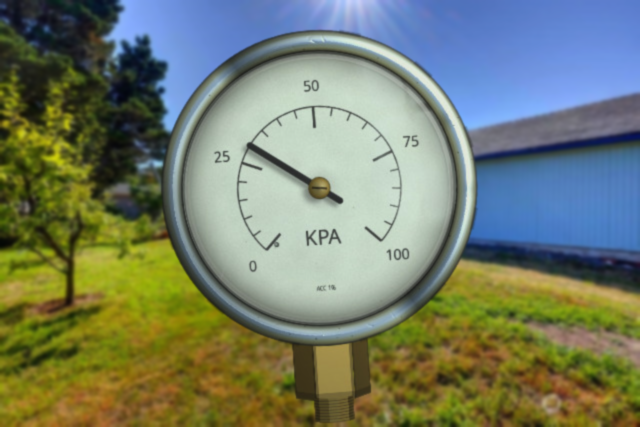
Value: 30
